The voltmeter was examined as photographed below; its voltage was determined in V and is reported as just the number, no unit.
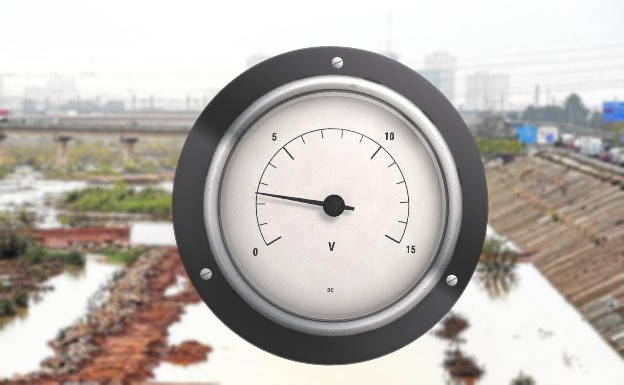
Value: 2.5
